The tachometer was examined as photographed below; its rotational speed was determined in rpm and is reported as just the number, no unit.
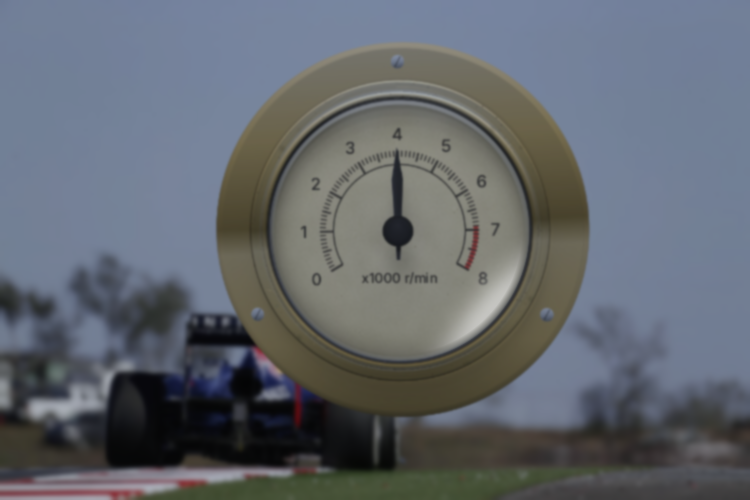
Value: 4000
